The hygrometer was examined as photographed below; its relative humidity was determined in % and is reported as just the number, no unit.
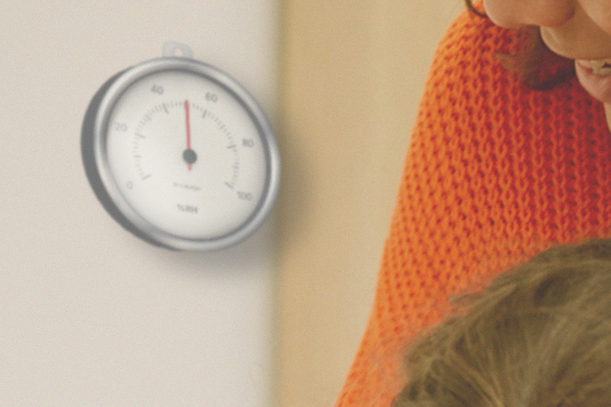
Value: 50
